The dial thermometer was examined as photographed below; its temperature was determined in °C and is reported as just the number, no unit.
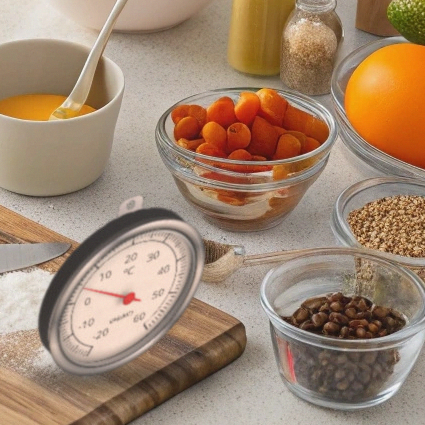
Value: 5
